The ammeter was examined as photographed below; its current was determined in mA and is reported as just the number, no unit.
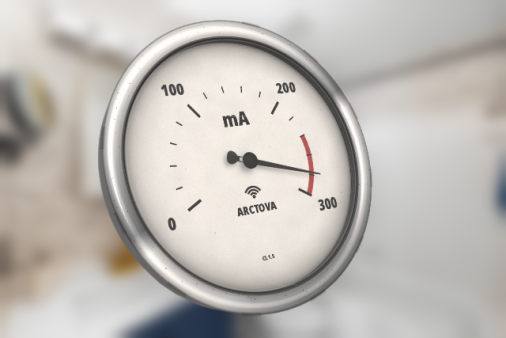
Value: 280
